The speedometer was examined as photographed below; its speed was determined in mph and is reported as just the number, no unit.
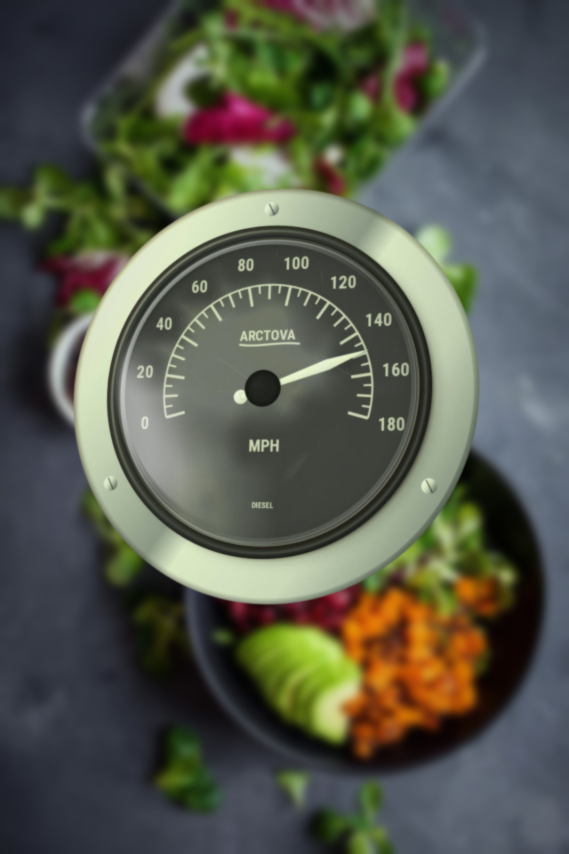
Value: 150
